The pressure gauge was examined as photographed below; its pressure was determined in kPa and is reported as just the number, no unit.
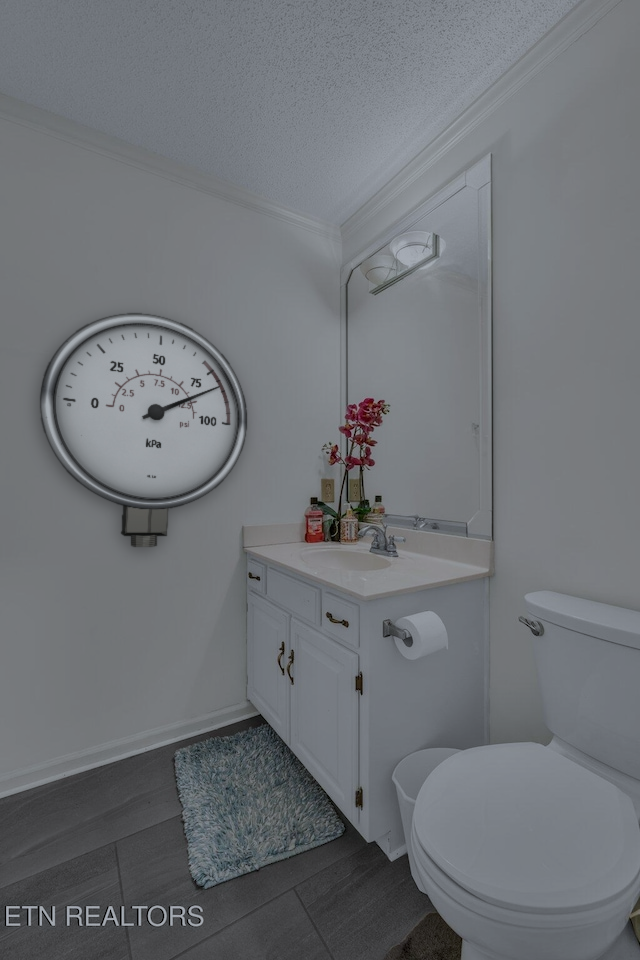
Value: 82.5
